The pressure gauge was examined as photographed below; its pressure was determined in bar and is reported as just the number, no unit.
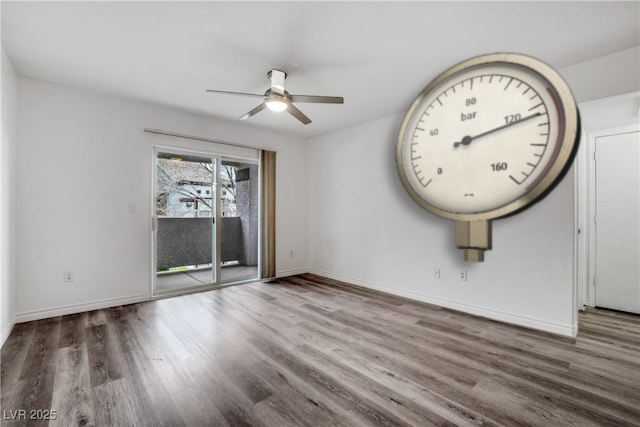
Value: 125
